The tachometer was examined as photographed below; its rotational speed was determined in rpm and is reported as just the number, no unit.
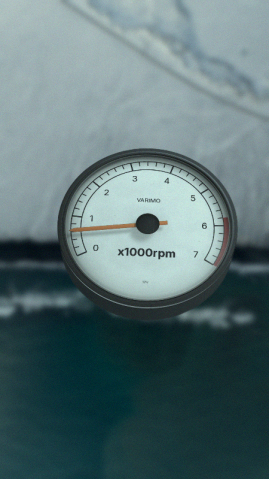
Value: 600
